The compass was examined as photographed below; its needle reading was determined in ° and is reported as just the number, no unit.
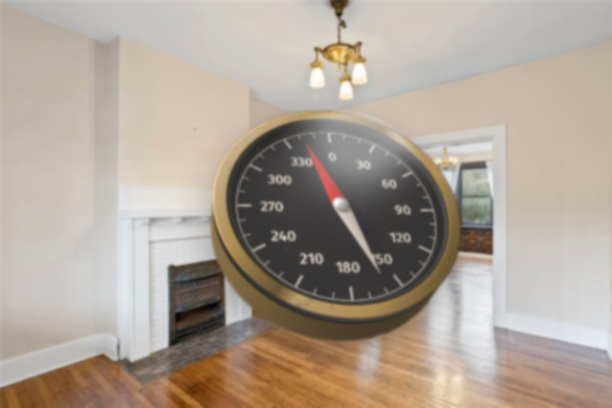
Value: 340
